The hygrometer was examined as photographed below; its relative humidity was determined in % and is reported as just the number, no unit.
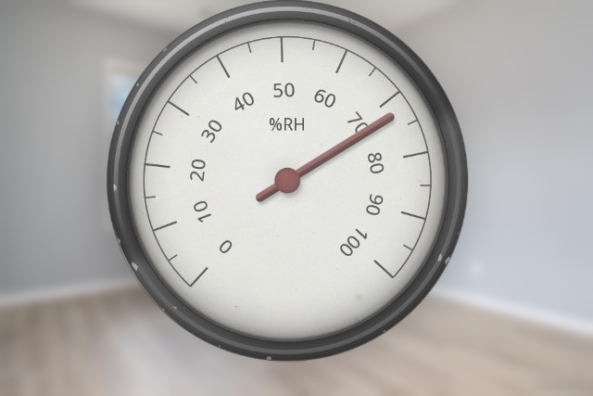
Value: 72.5
